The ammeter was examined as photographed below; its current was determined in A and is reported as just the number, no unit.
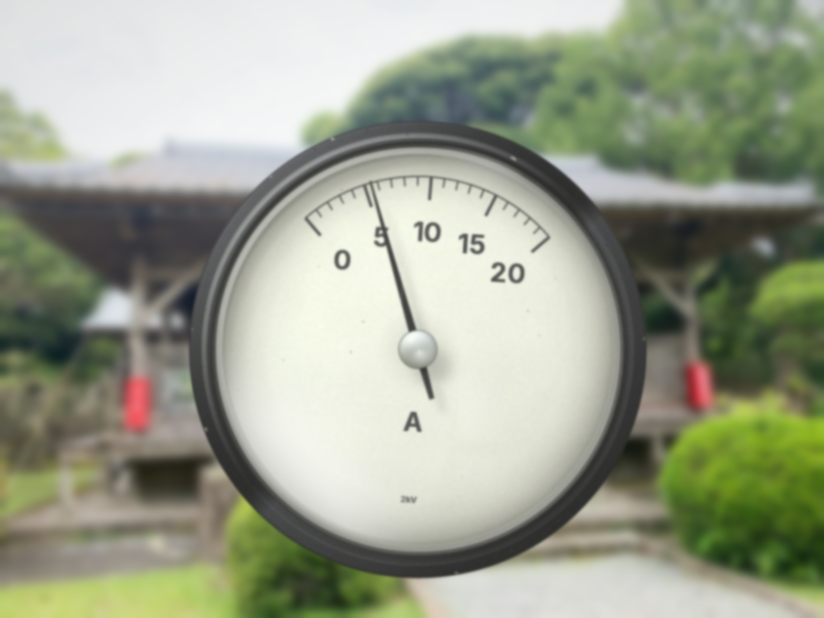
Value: 5.5
